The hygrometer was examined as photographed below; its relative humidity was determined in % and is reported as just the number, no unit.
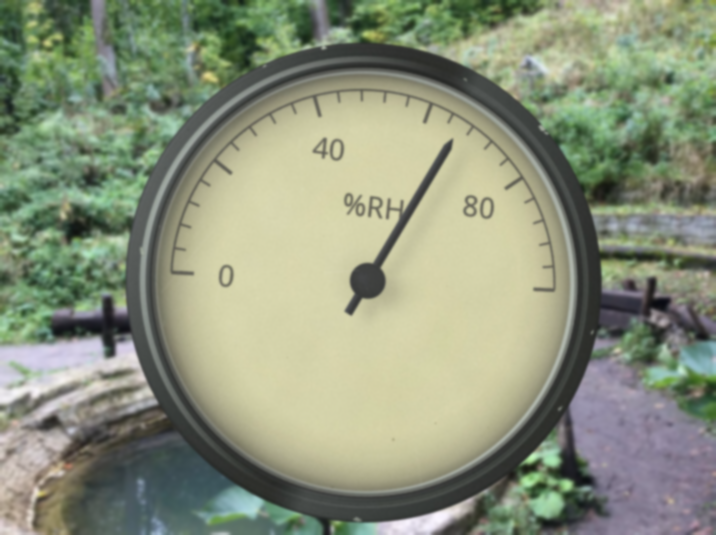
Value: 66
